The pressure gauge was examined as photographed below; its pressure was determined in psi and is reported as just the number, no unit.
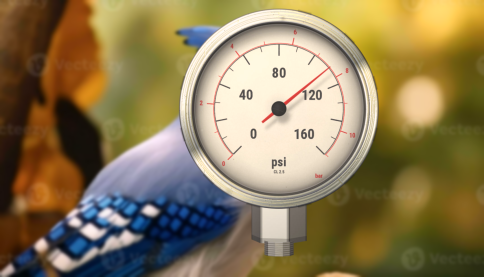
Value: 110
